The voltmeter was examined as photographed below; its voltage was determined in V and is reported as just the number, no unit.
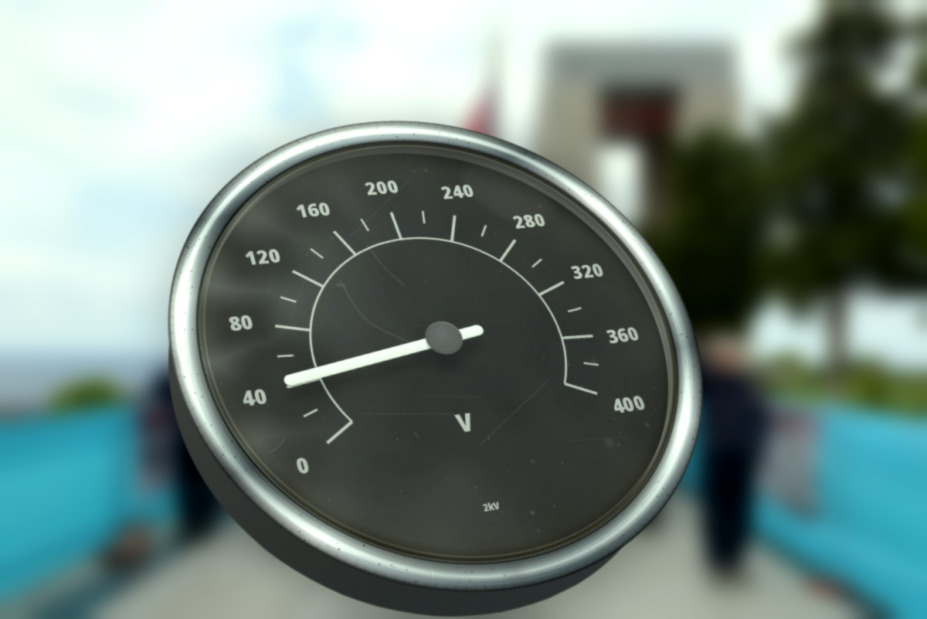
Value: 40
